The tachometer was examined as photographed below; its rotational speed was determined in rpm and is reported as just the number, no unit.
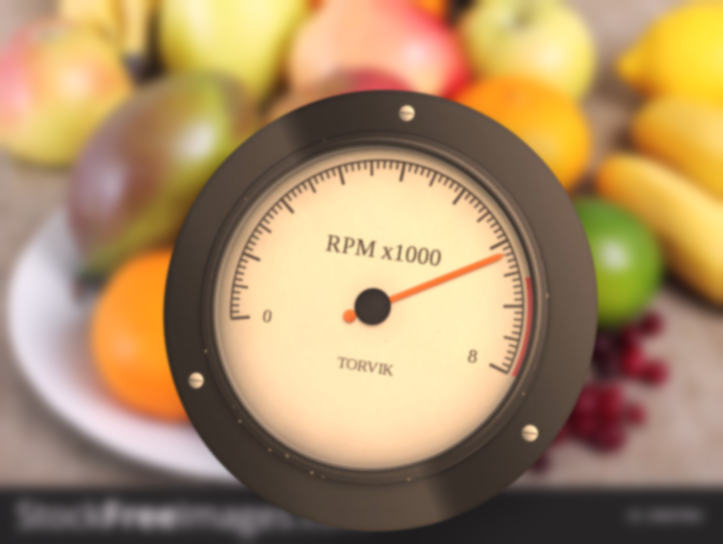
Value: 6200
